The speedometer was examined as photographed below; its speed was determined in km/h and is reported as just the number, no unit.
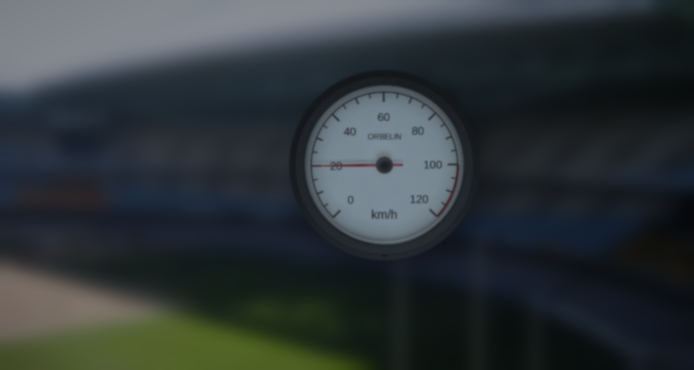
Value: 20
